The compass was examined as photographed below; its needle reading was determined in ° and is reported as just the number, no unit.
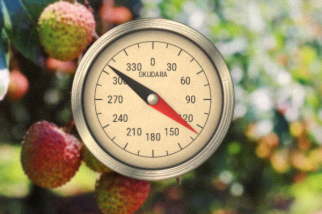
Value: 127.5
